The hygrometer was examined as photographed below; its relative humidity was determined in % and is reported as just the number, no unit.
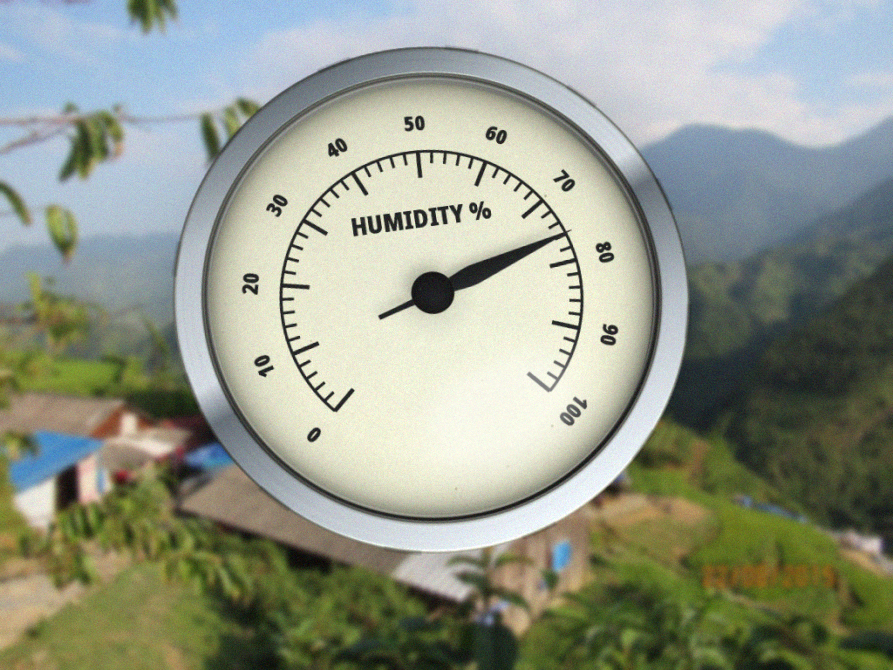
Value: 76
